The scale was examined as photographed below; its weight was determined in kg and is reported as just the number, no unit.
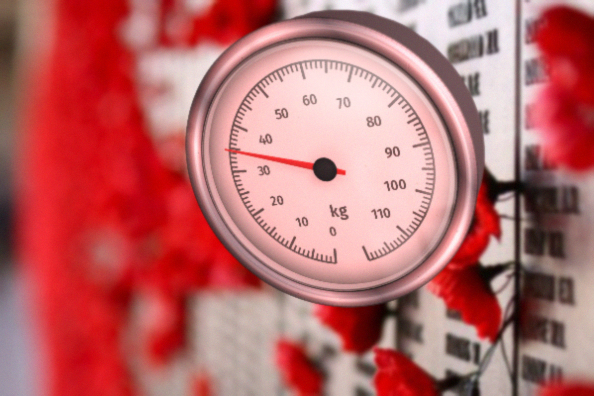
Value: 35
